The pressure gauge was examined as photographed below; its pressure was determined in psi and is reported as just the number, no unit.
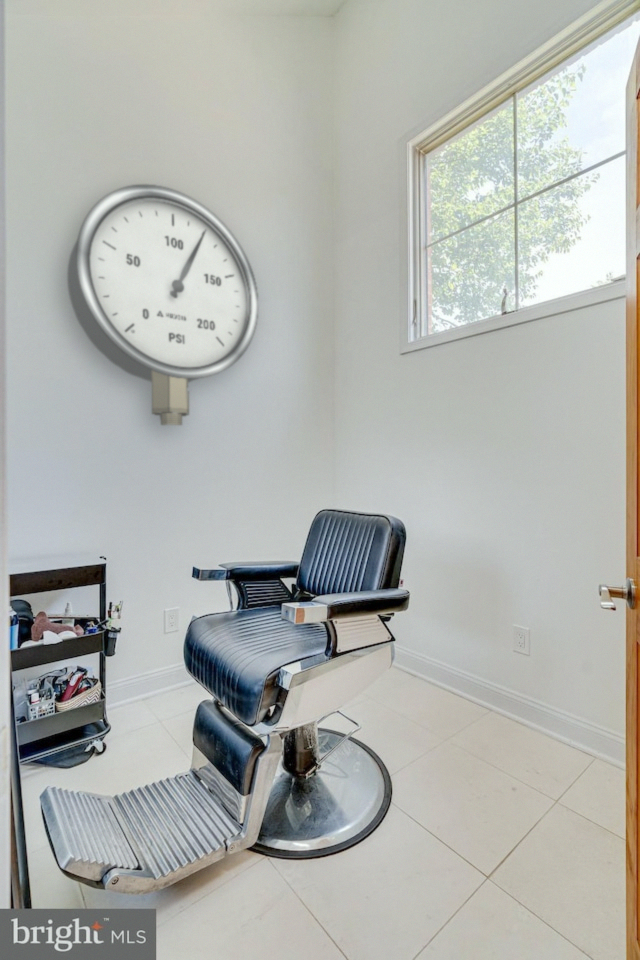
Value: 120
